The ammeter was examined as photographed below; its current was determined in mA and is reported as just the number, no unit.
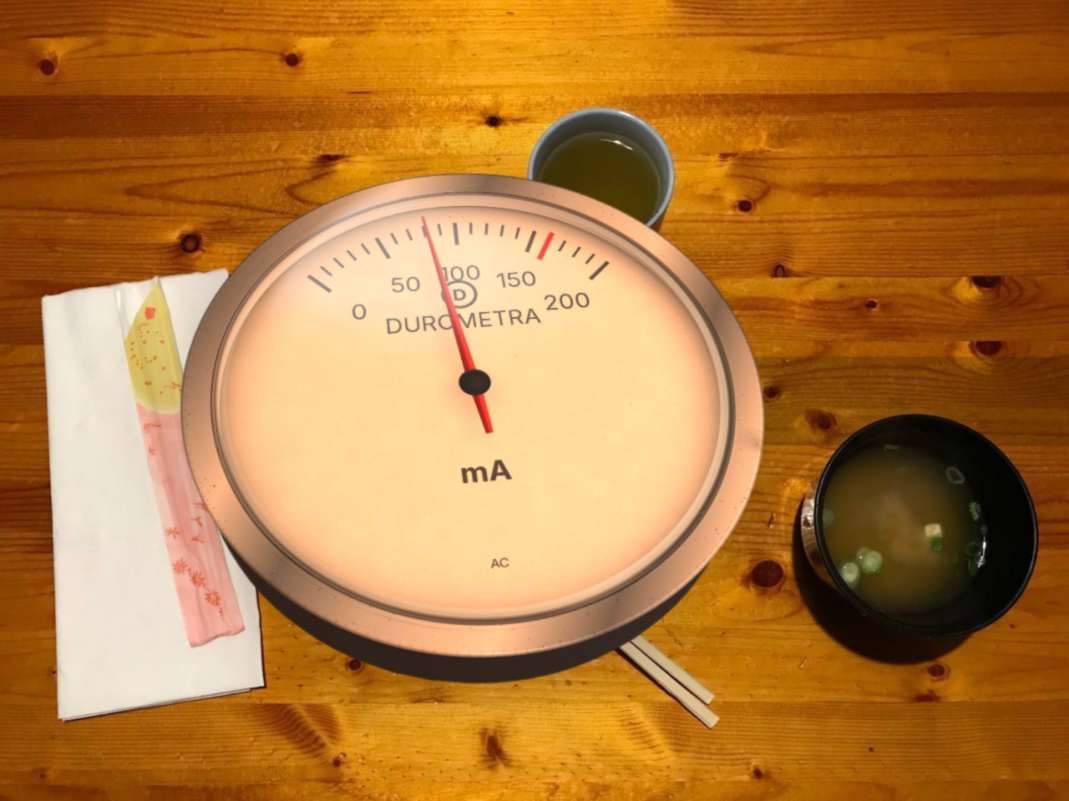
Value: 80
